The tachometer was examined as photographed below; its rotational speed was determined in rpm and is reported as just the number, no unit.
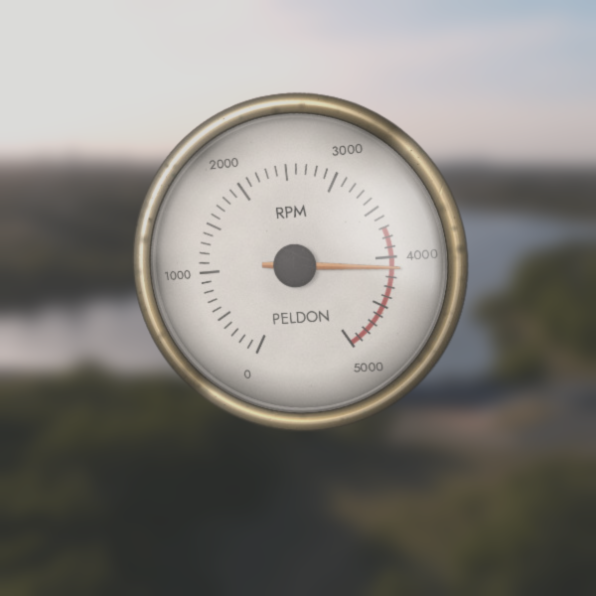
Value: 4100
